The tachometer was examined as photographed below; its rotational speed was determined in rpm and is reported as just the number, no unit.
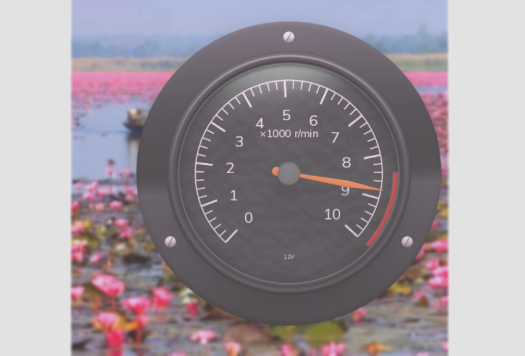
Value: 8800
